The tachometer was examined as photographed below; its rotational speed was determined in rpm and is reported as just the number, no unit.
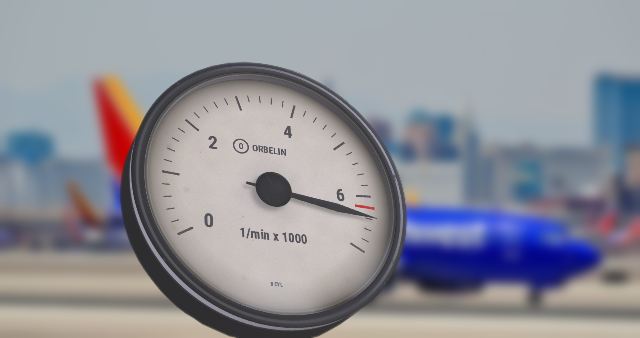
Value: 6400
